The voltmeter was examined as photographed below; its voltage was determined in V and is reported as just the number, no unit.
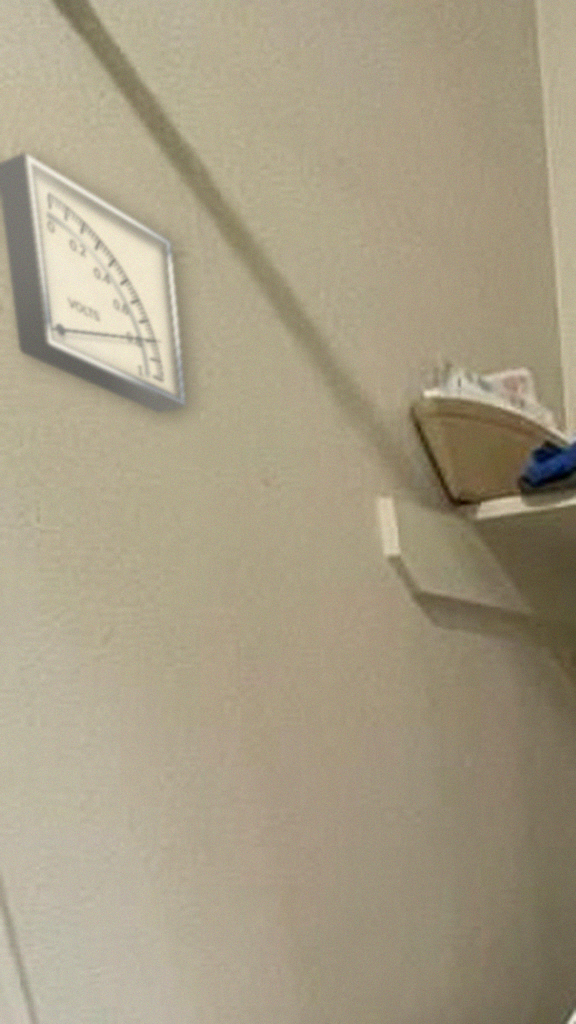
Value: 0.8
